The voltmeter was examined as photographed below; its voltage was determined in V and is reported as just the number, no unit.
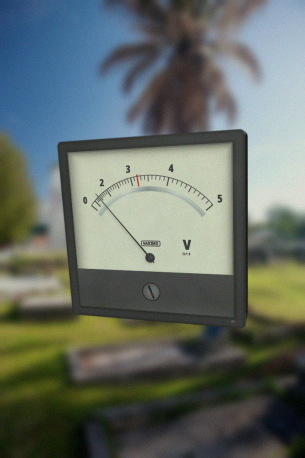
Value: 1.5
